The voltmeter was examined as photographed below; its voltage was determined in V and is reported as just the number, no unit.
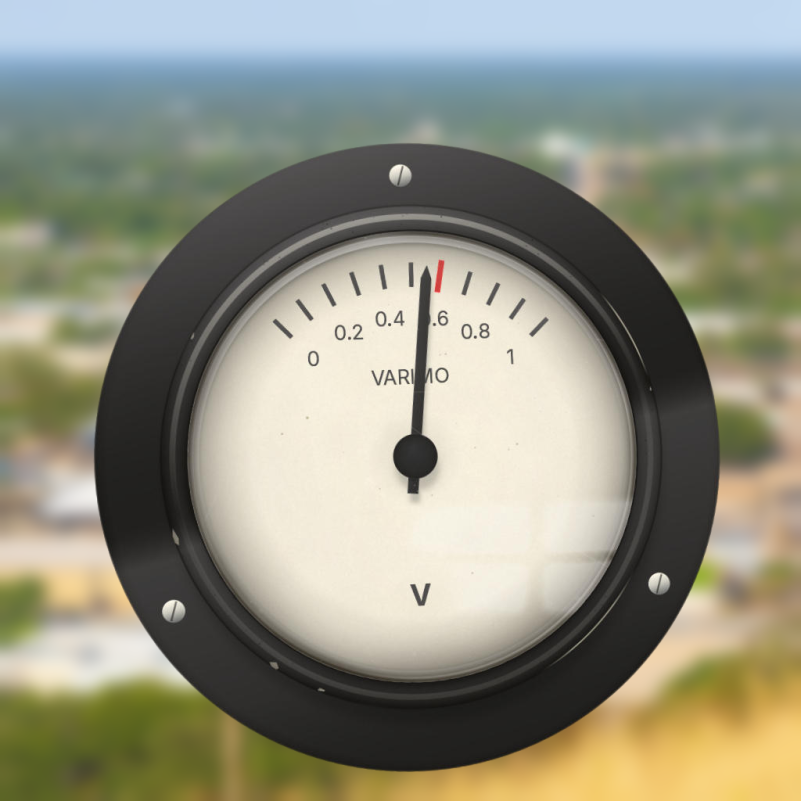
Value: 0.55
